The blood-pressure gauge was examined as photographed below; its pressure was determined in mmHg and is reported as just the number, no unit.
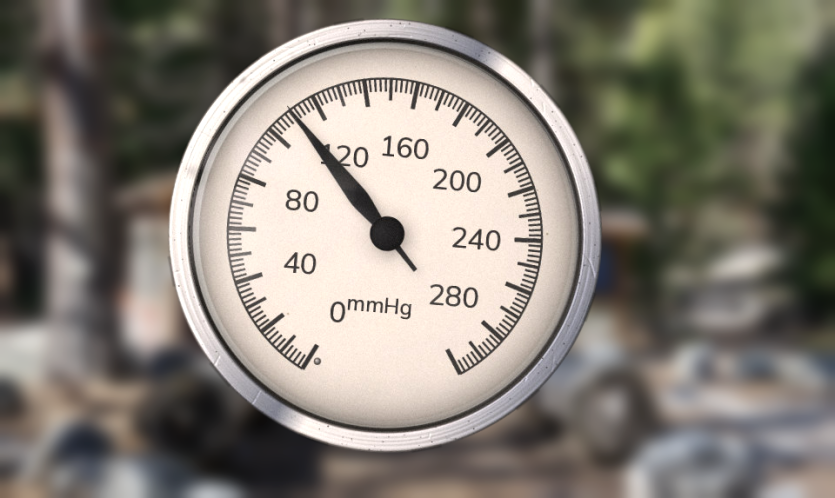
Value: 110
